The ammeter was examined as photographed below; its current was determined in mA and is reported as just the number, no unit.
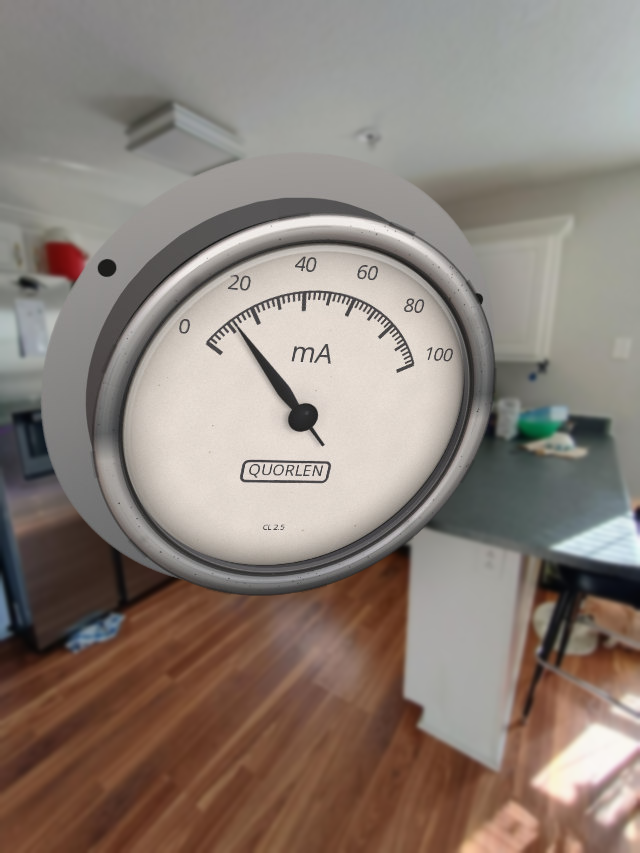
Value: 12
